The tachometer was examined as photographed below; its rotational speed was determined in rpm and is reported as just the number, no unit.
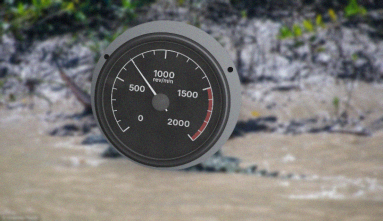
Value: 700
